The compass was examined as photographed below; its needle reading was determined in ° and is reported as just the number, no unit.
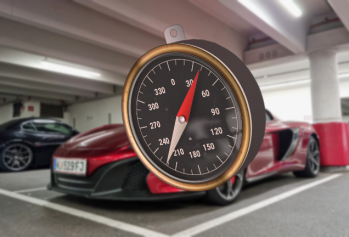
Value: 40
